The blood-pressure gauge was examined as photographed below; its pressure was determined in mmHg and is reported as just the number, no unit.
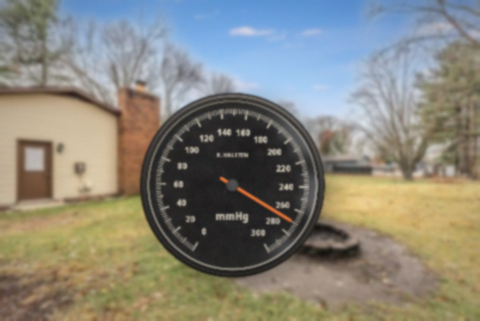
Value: 270
